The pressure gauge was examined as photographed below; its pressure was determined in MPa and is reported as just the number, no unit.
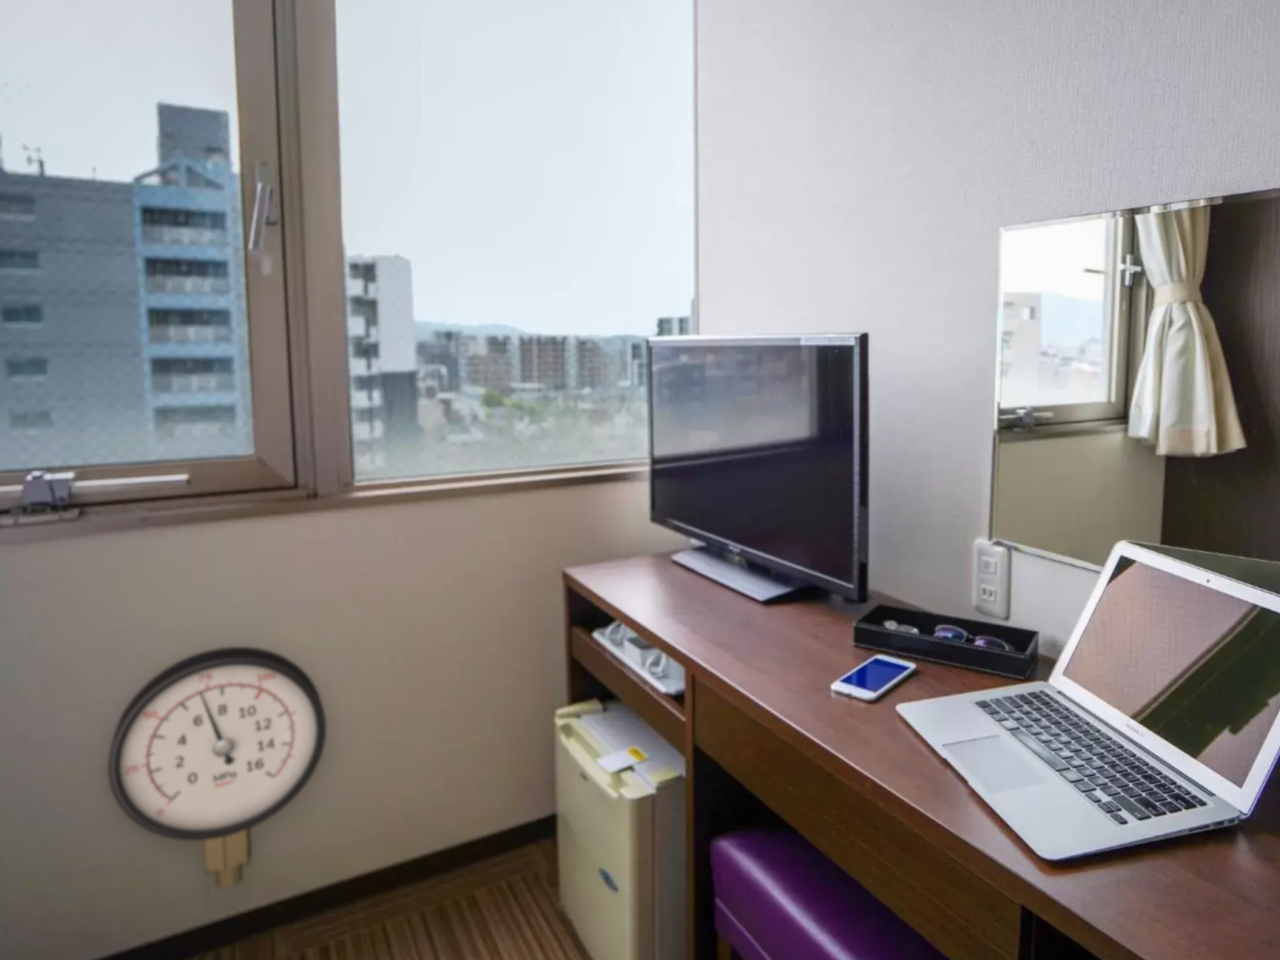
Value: 7
